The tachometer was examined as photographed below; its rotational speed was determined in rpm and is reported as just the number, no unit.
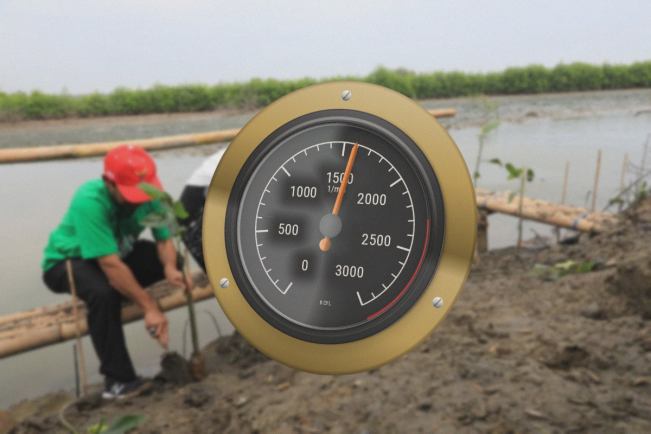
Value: 1600
